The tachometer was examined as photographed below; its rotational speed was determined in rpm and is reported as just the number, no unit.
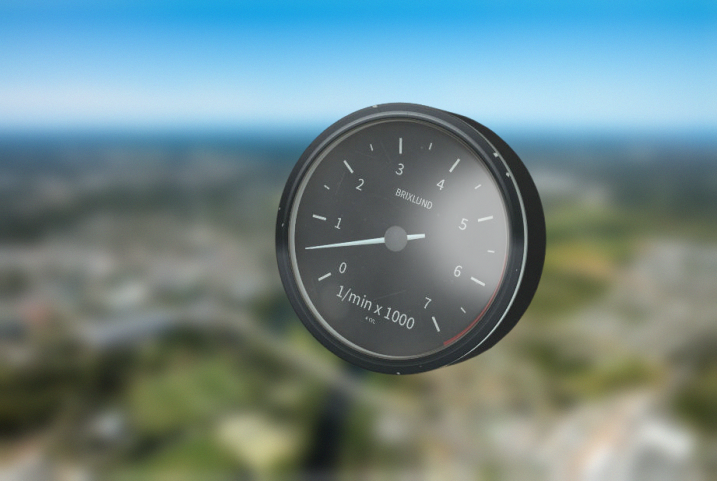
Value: 500
